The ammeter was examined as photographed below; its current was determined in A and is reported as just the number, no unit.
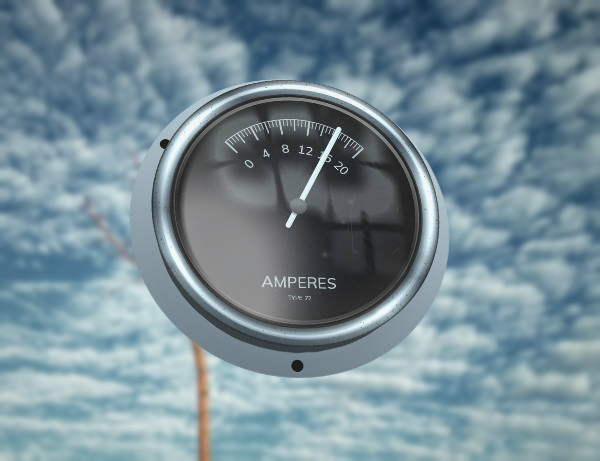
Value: 16
